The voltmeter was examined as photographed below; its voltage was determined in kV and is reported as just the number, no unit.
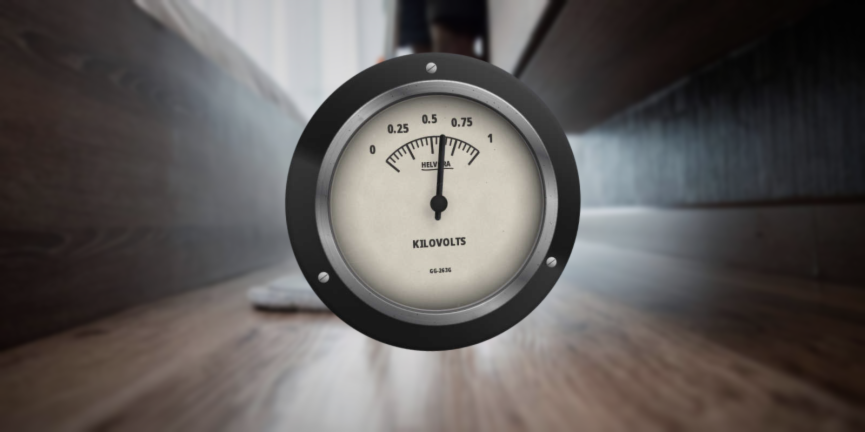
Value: 0.6
